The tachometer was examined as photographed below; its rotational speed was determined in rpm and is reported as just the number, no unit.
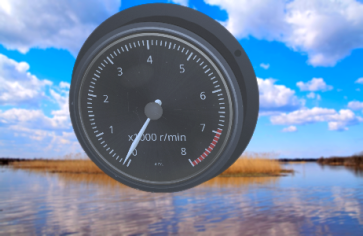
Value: 100
